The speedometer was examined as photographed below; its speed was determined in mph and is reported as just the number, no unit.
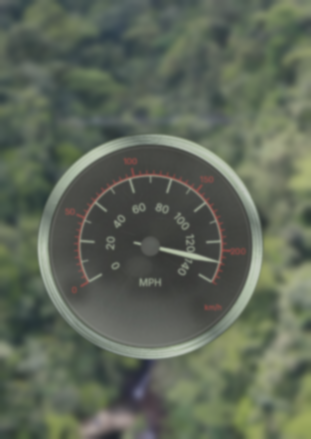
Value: 130
